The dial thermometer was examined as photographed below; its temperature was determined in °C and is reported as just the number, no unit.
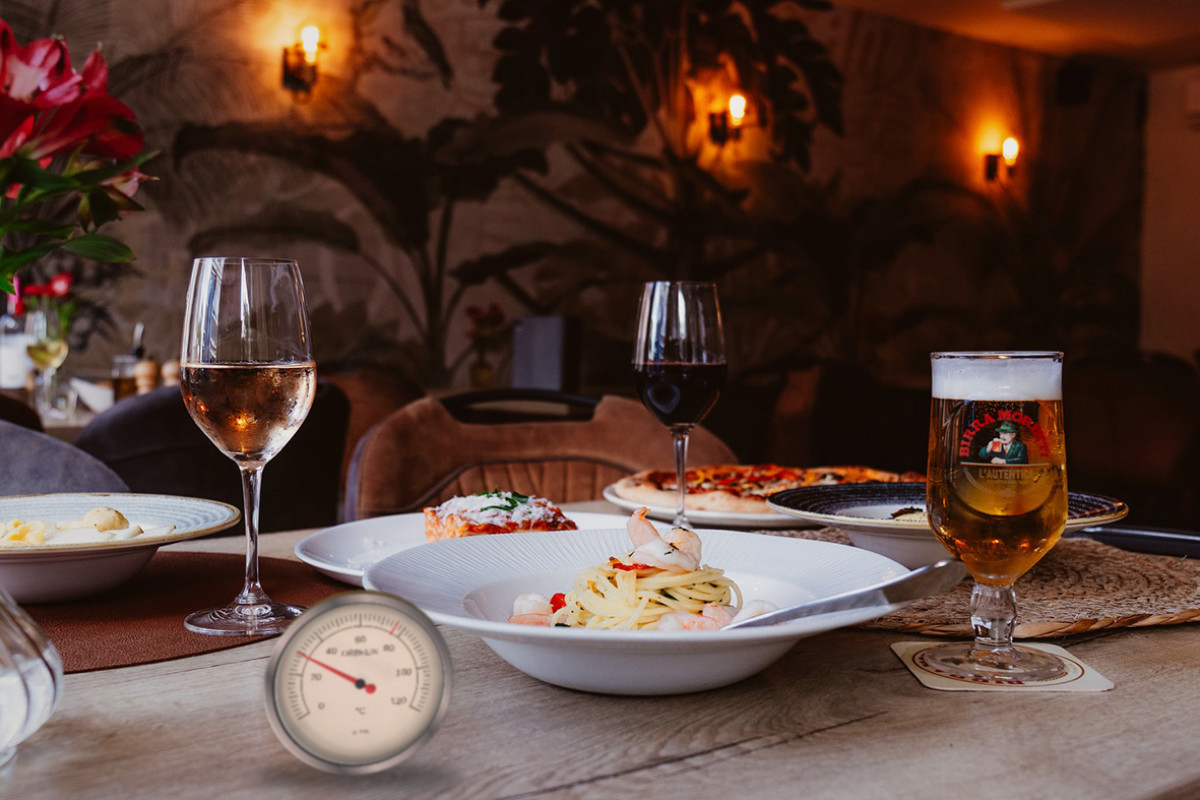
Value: 30
